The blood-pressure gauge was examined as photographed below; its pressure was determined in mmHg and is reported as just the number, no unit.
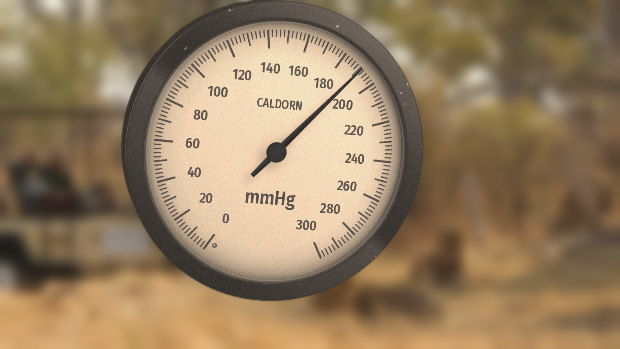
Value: 190
